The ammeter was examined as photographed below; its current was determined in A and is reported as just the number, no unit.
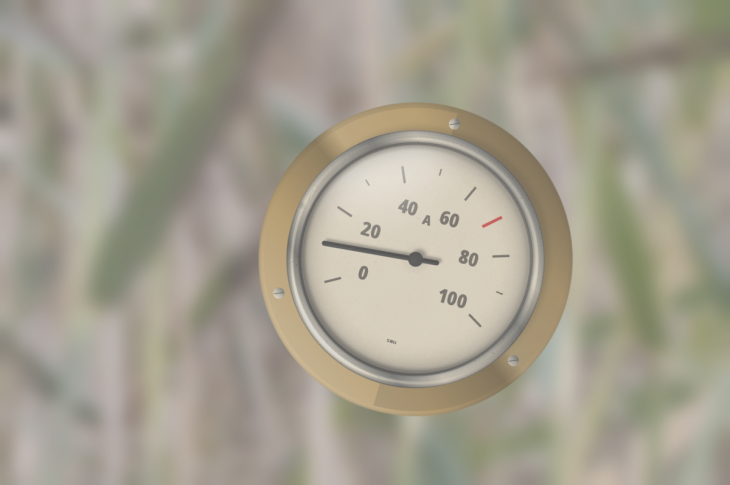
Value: 10
